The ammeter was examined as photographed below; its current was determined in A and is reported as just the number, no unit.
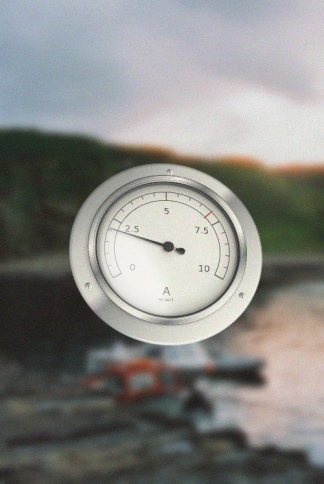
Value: 2
